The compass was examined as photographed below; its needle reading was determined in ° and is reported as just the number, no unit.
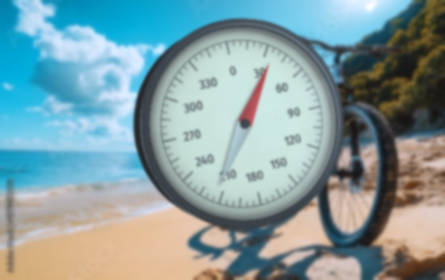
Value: 35
